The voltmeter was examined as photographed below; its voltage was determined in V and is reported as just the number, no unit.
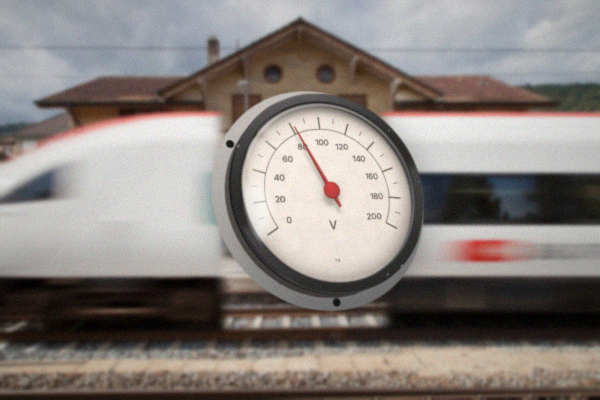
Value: 80
